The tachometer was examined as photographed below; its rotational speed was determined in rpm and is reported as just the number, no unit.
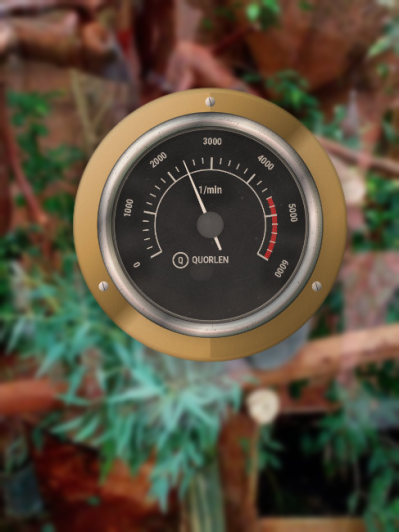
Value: 2400
